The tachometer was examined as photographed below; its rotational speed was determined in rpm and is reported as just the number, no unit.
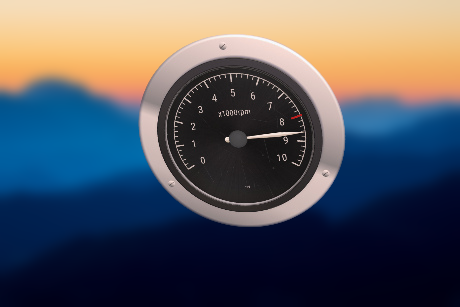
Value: 8600
